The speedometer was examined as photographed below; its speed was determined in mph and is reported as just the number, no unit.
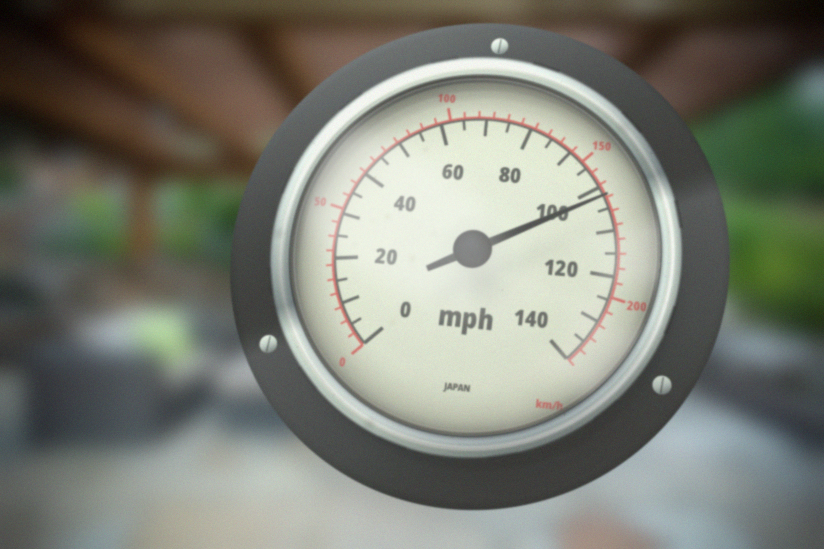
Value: 102.5
